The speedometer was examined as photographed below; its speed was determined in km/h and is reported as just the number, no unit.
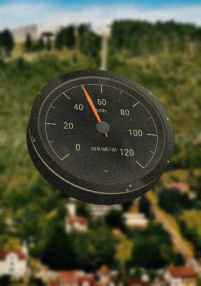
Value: 50
